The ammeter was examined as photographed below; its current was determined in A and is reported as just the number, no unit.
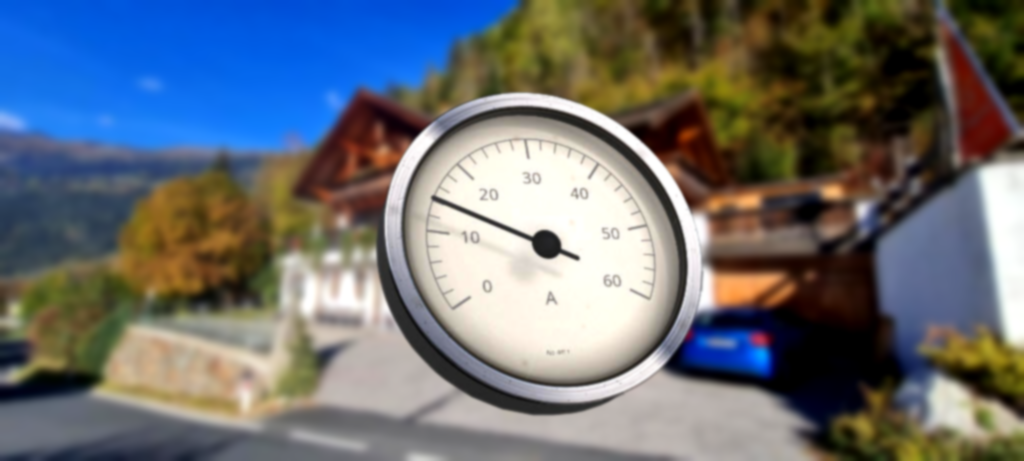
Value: 14
